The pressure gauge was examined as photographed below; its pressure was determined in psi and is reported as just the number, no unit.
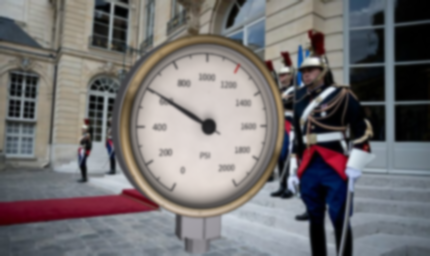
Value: 600
